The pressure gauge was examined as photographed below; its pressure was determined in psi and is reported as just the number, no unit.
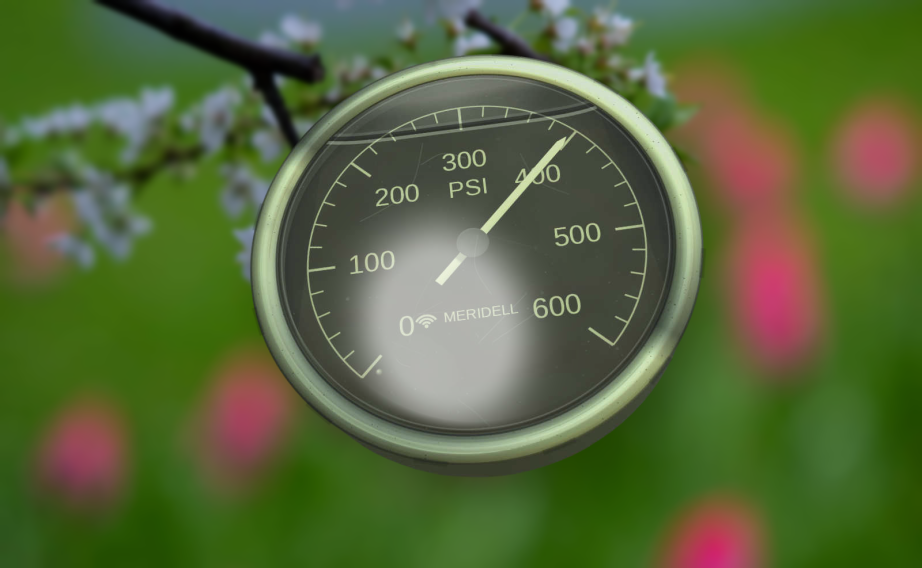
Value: 400
